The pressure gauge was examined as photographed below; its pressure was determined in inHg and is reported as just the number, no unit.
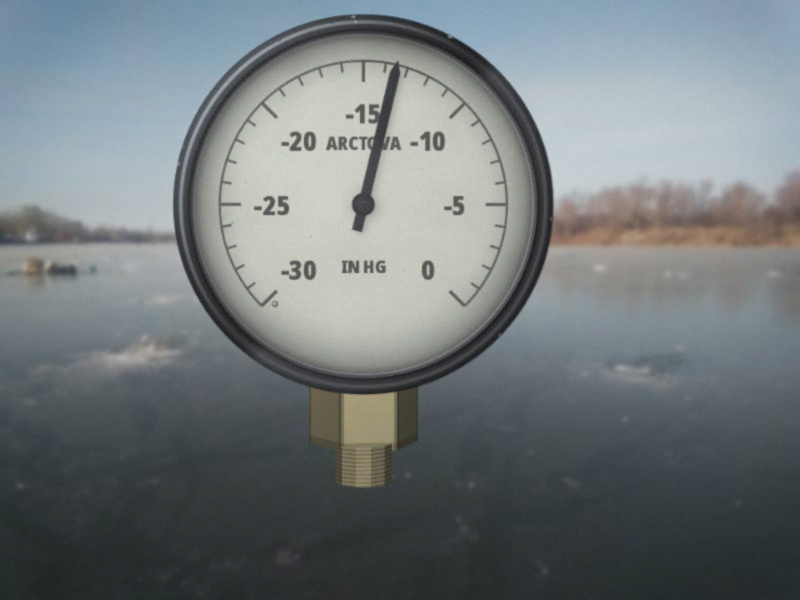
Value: -13.5
